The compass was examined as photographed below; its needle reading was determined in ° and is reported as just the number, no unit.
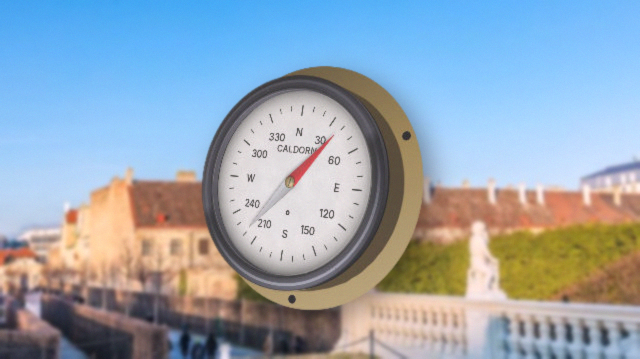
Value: 40
